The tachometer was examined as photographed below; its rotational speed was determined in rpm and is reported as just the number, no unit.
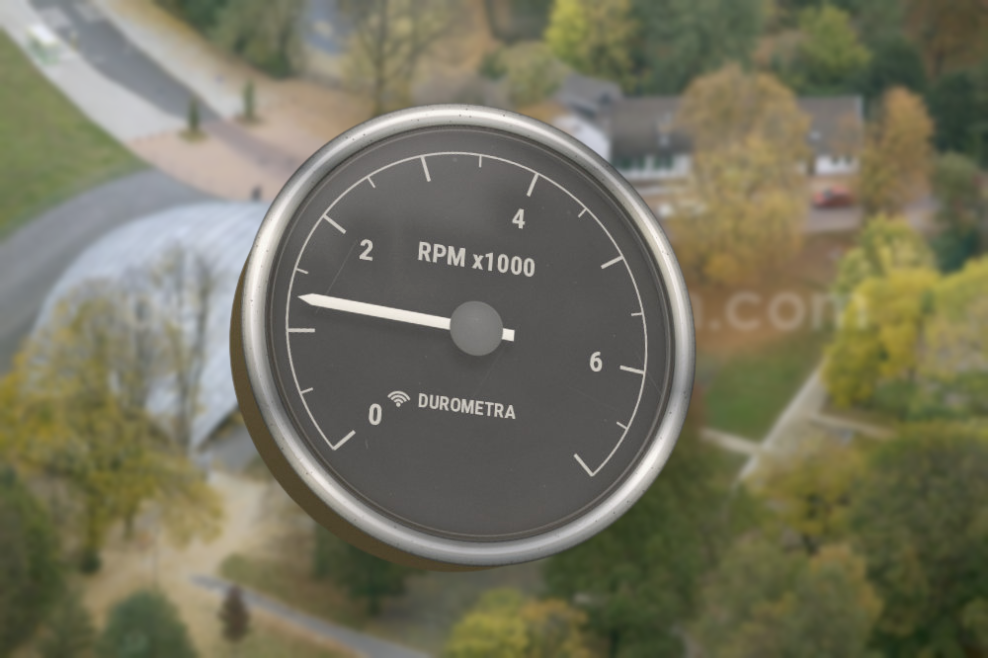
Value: 1250
